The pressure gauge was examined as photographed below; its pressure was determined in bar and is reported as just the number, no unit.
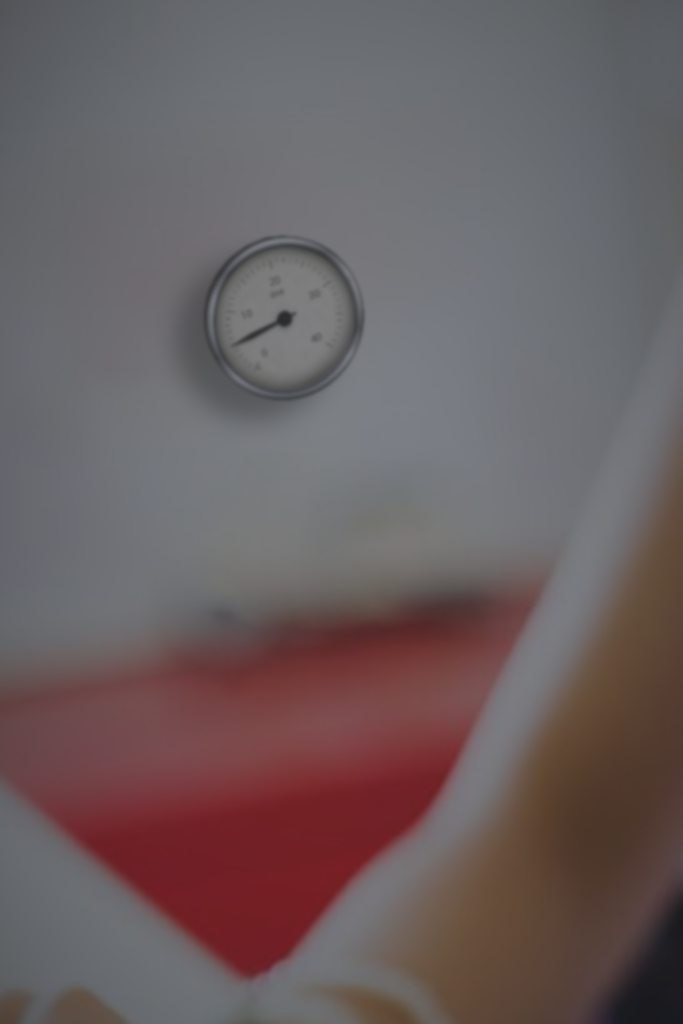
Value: 5
